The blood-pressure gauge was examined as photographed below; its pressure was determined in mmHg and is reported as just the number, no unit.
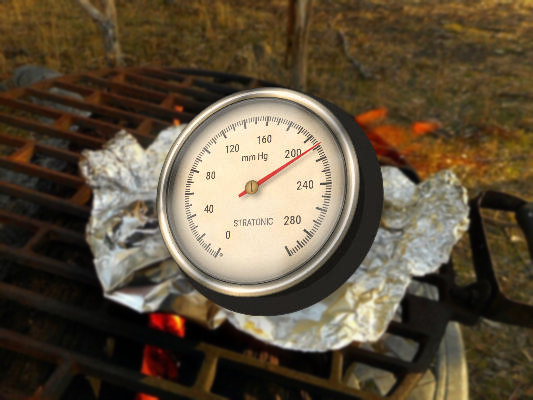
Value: 210
